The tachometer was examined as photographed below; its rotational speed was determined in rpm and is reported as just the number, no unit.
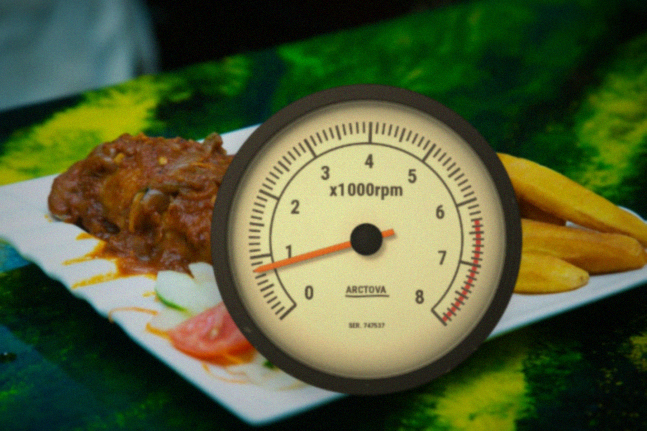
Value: 800
